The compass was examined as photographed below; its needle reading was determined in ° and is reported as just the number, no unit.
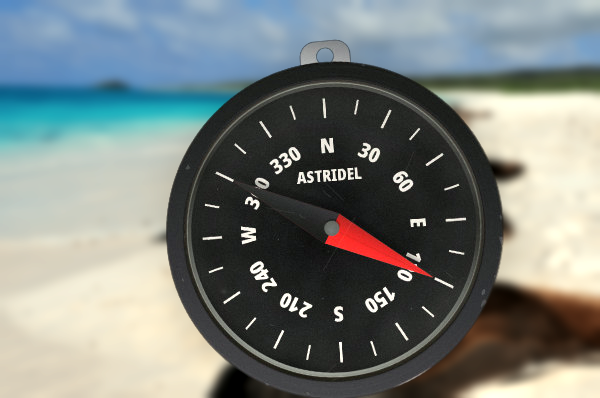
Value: 120
